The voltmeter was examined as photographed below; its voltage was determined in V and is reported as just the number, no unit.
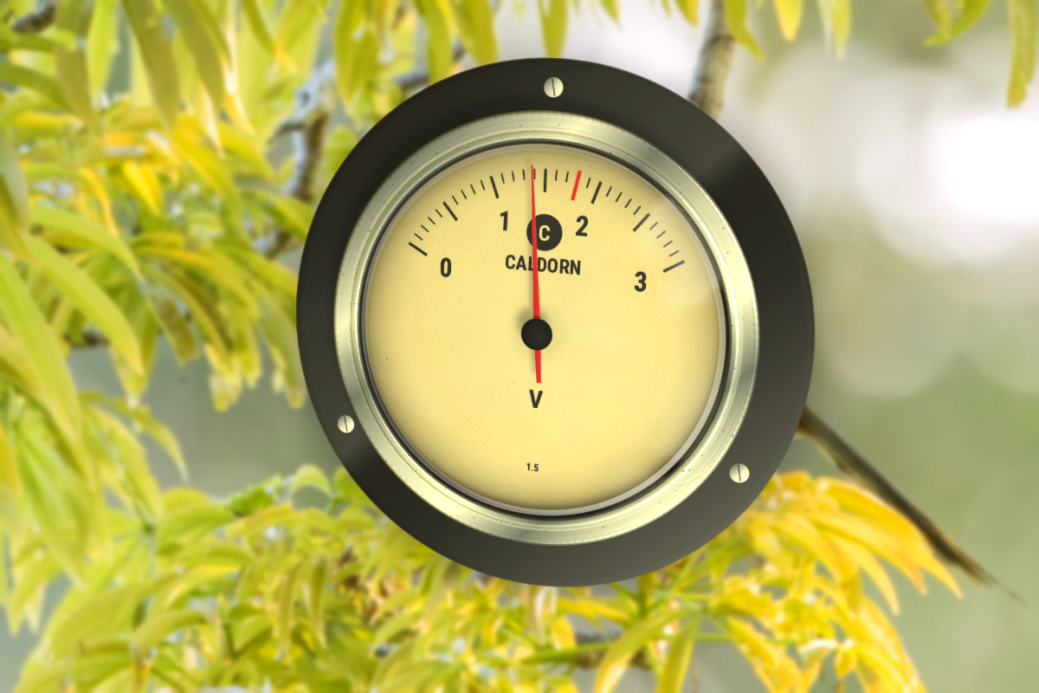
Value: 1.4
